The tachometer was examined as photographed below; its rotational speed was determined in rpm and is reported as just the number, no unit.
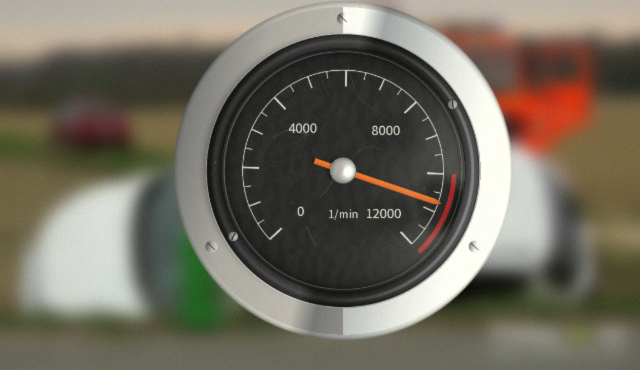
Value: 10750
